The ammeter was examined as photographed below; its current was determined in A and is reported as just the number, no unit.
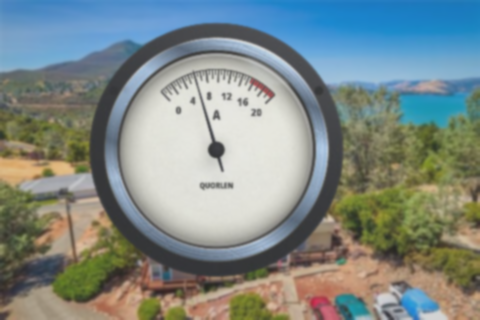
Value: 6
